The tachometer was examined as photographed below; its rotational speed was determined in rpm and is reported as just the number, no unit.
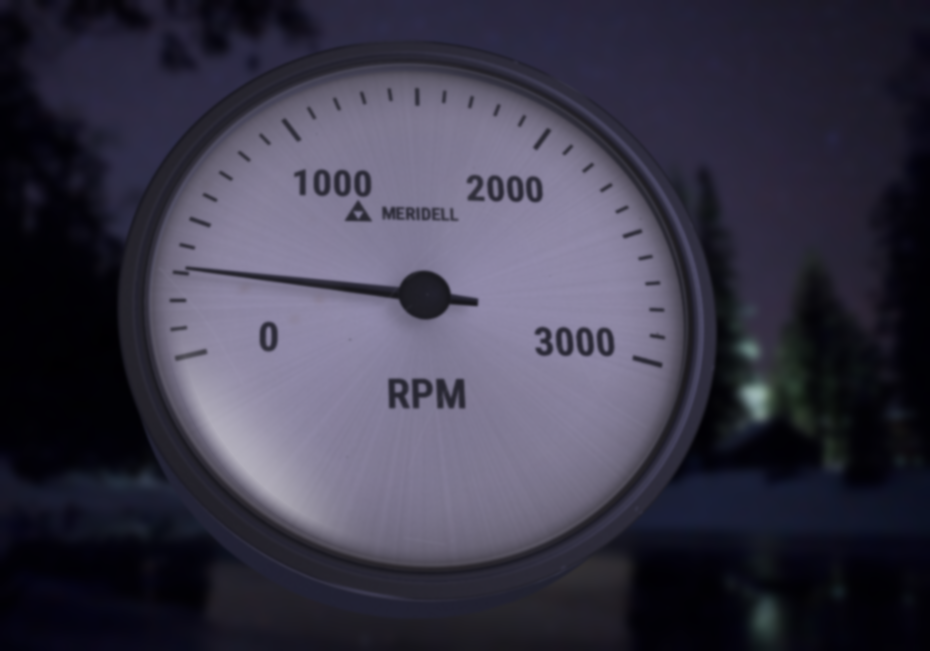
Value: 300
